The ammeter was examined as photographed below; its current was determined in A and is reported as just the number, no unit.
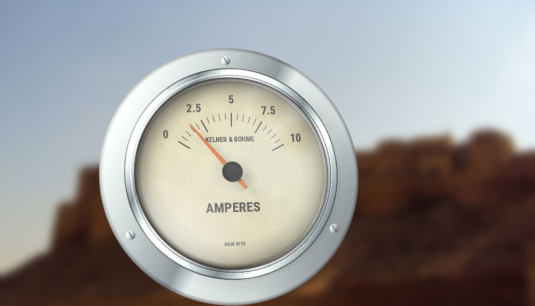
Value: 1.5
